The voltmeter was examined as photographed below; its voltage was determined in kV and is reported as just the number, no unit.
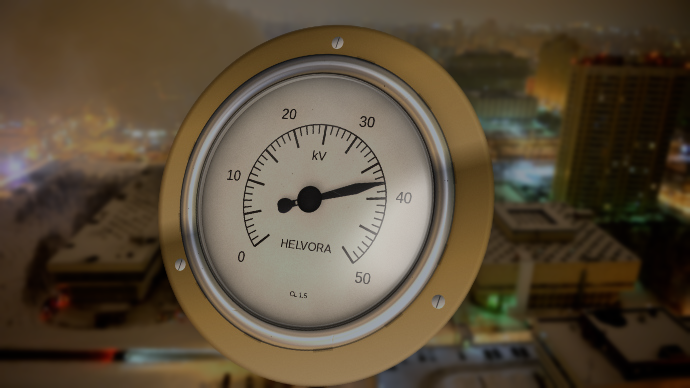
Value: 38
